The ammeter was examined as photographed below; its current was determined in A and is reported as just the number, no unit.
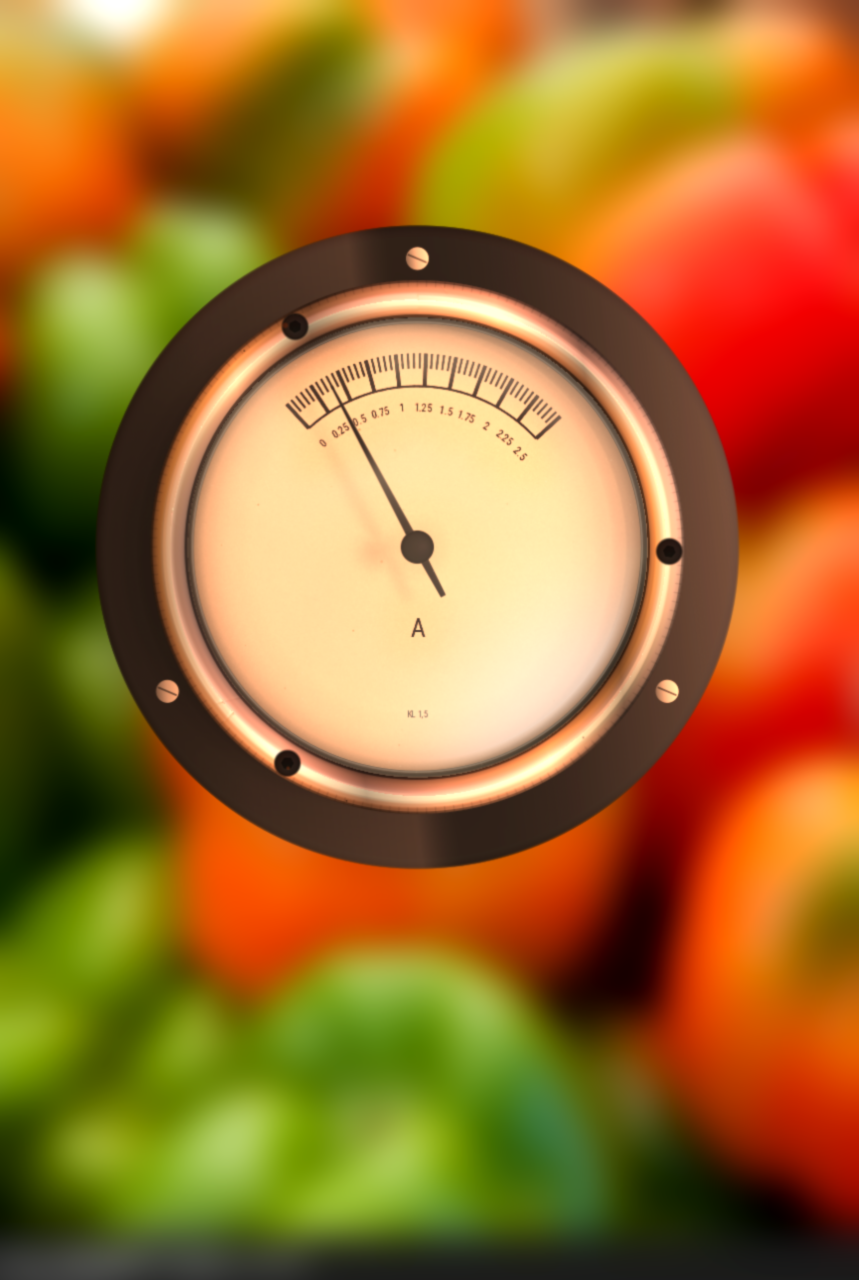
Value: 0.4
